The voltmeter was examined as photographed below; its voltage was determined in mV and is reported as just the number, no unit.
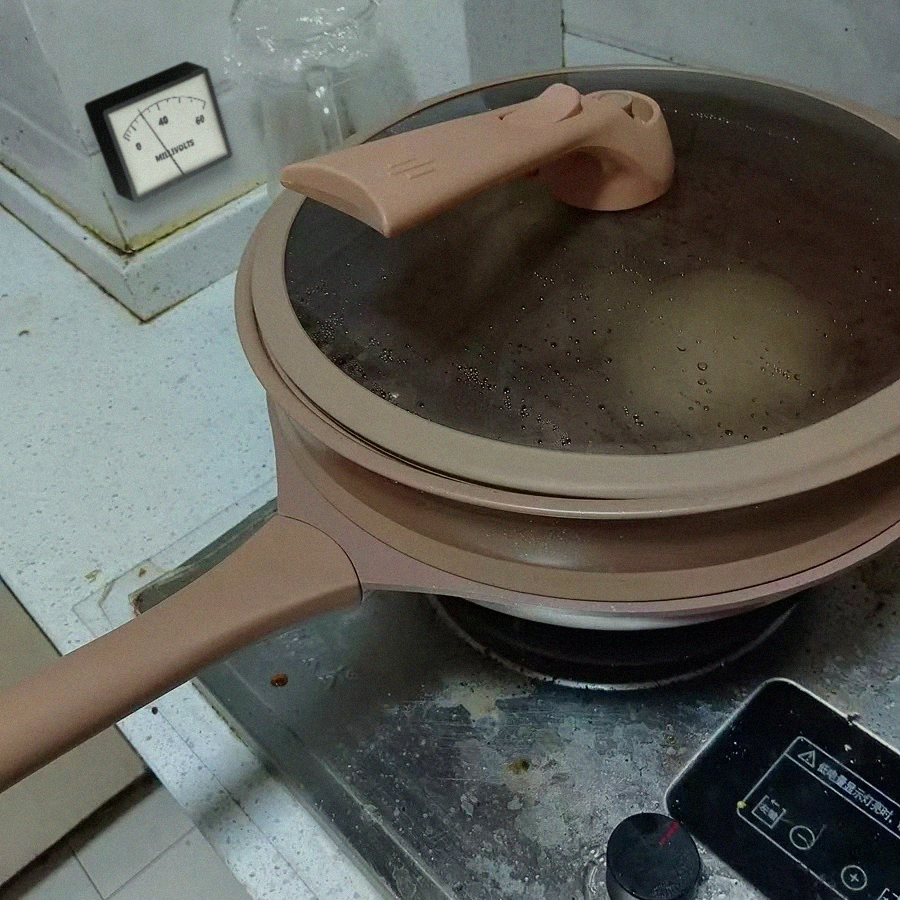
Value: 30
